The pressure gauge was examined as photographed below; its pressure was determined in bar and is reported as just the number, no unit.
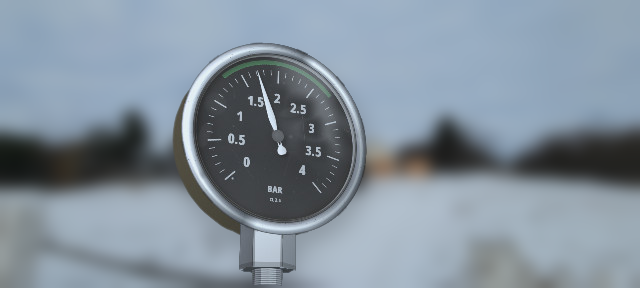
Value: 1.7
